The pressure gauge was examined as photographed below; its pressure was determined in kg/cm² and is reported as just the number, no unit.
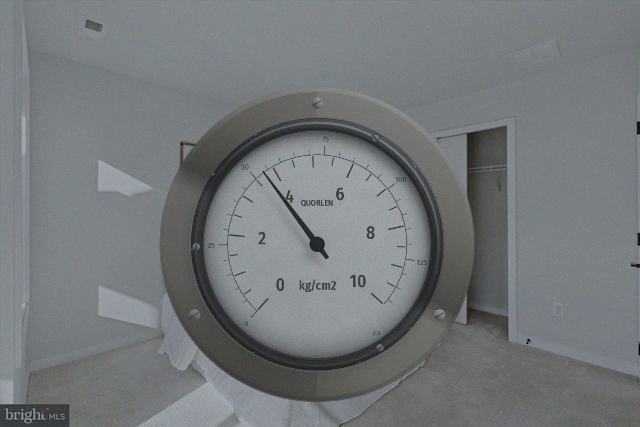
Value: 3.75
